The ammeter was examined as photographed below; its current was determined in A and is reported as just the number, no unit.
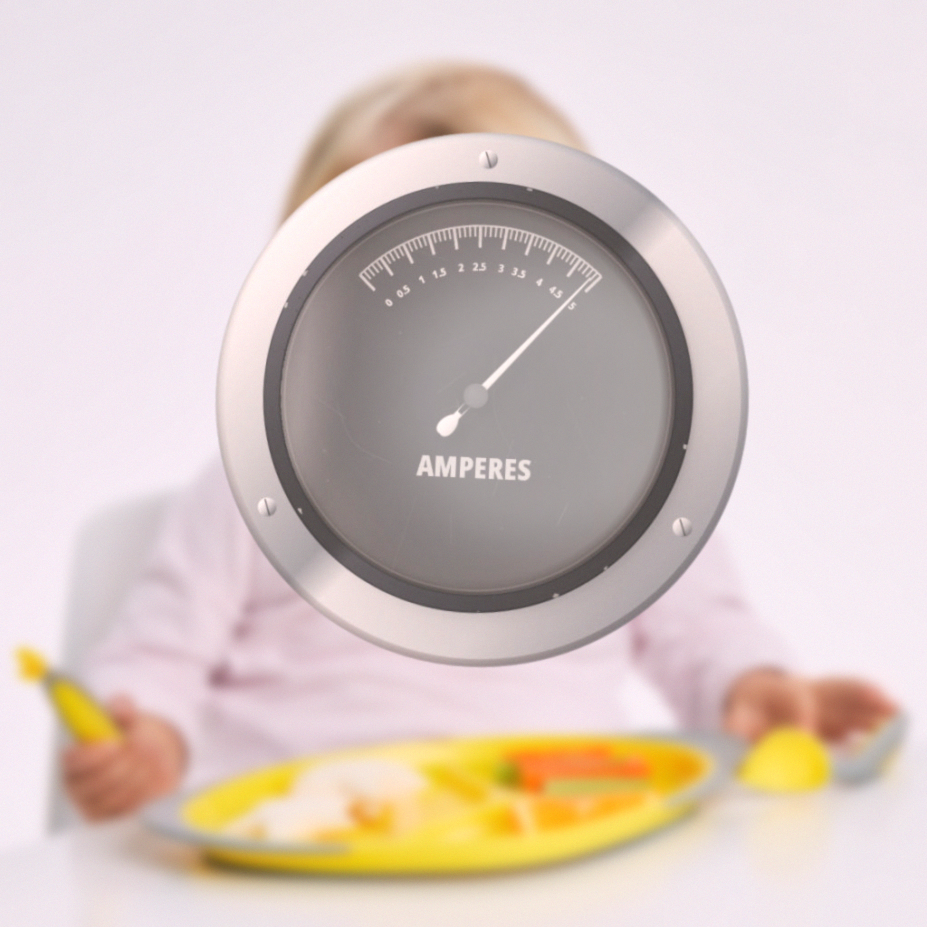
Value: 4.9
